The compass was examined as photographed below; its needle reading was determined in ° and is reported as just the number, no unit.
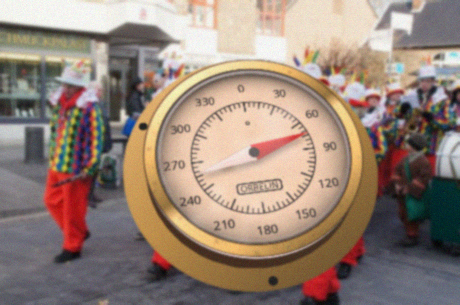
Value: 75
